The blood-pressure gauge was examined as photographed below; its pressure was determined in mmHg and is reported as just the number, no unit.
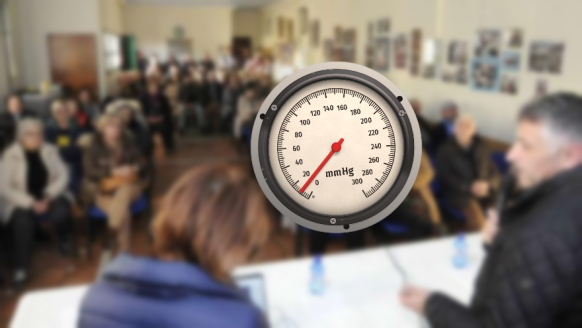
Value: 10
